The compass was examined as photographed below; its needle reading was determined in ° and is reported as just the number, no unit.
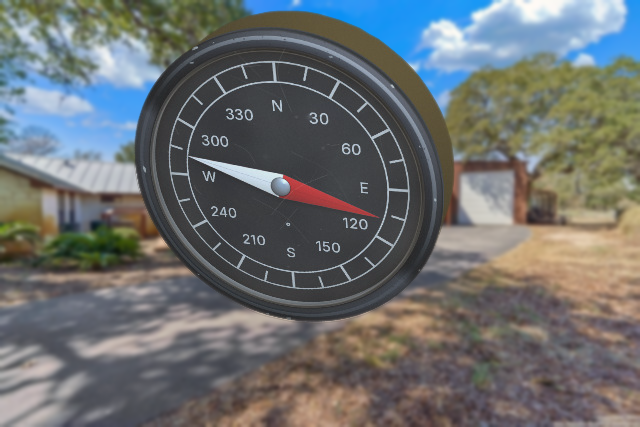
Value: 105
